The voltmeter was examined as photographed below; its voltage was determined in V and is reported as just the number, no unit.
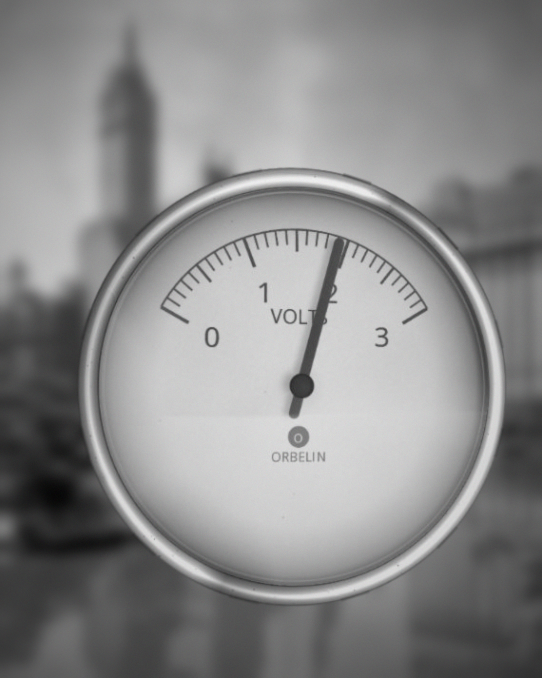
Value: 1.9
